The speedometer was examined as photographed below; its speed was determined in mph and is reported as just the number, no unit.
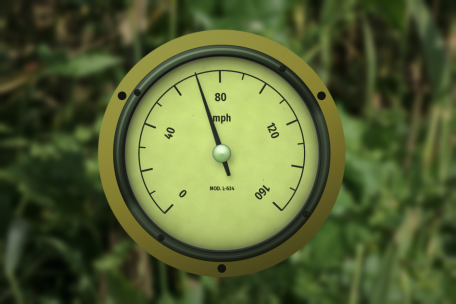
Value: 70
